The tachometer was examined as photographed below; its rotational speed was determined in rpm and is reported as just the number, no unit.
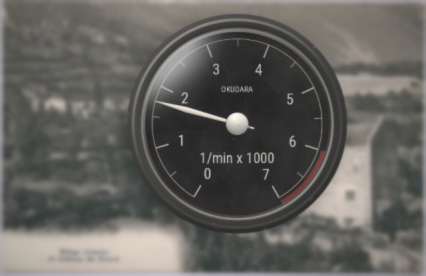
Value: 1750
